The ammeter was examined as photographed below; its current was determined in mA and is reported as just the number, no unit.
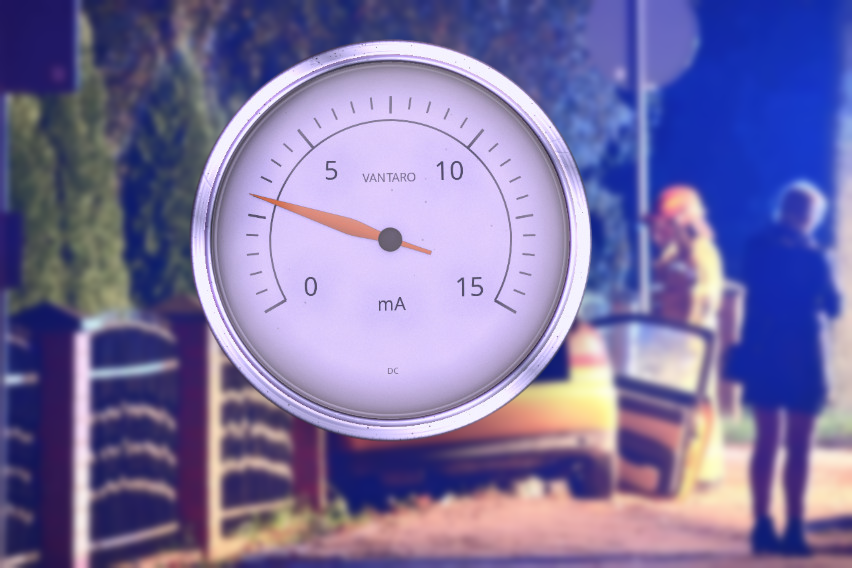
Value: 3
